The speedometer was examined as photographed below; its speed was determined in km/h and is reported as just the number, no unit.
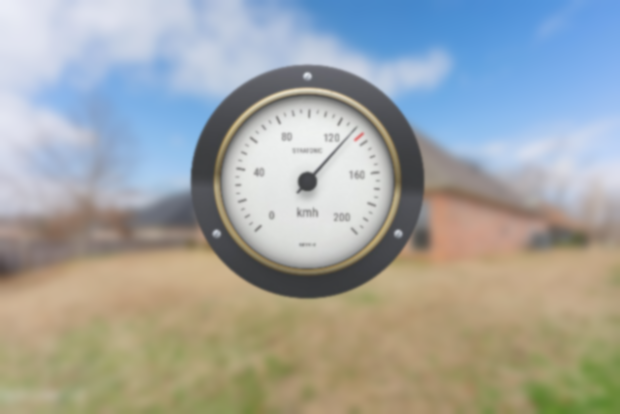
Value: 130
